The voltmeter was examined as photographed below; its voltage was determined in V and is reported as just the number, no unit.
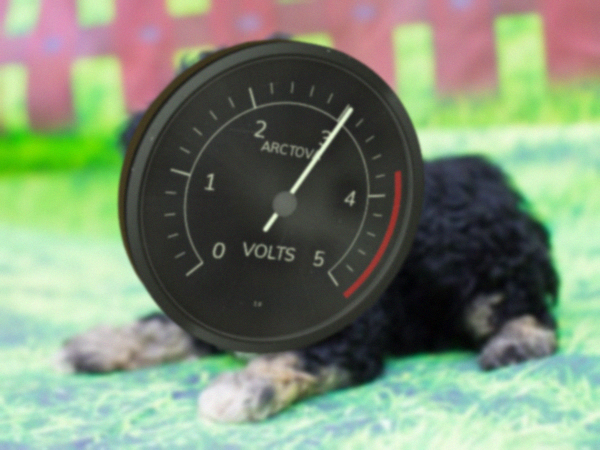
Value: 3
